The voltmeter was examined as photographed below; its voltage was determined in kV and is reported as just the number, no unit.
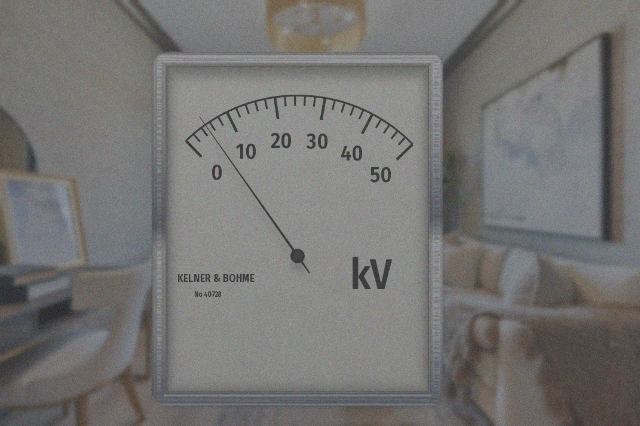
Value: 5
